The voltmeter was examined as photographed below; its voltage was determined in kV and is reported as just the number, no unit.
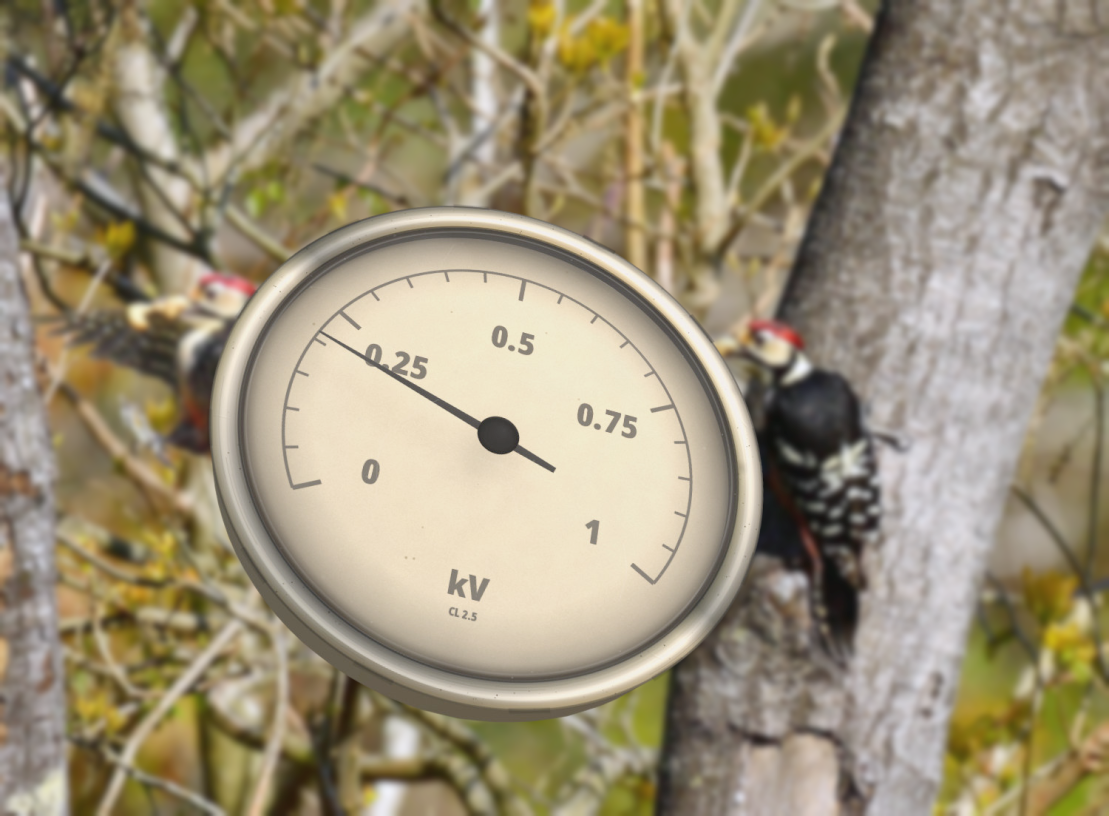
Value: 0.2
